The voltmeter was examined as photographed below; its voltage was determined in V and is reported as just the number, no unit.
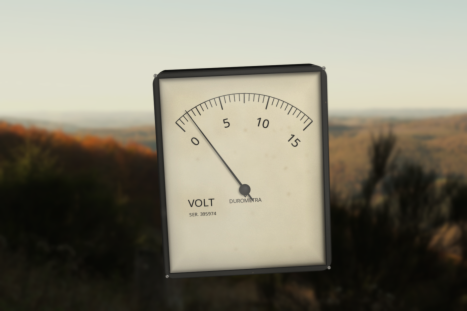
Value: 1.5
